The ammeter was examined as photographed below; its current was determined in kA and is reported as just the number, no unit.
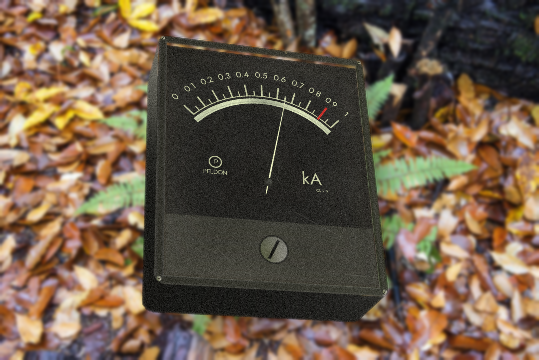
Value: 0.65
